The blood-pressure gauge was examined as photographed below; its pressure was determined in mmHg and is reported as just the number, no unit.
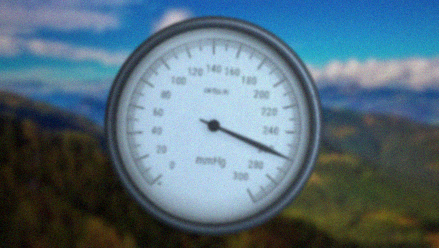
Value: 260
